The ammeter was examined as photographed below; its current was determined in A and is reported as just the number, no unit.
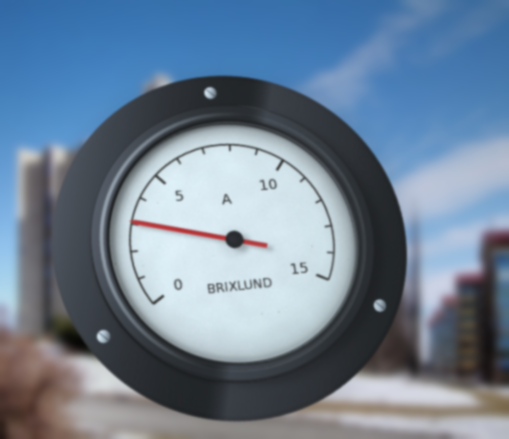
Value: 3
